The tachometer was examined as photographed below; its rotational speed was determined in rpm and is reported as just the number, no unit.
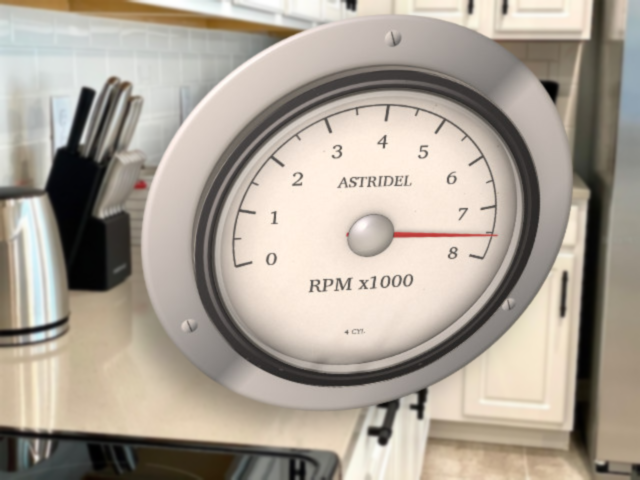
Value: 7500
